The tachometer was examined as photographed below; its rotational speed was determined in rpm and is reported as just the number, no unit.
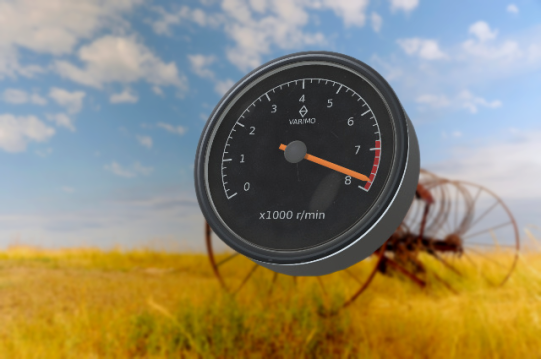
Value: 7800
